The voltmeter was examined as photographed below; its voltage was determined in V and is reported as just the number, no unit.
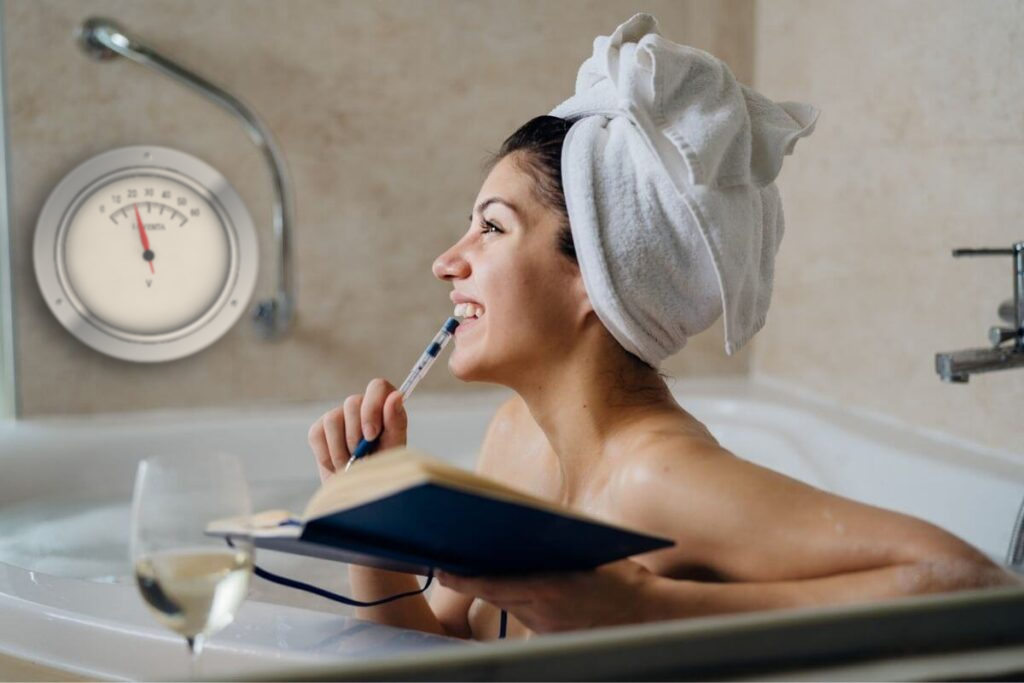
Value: 20
